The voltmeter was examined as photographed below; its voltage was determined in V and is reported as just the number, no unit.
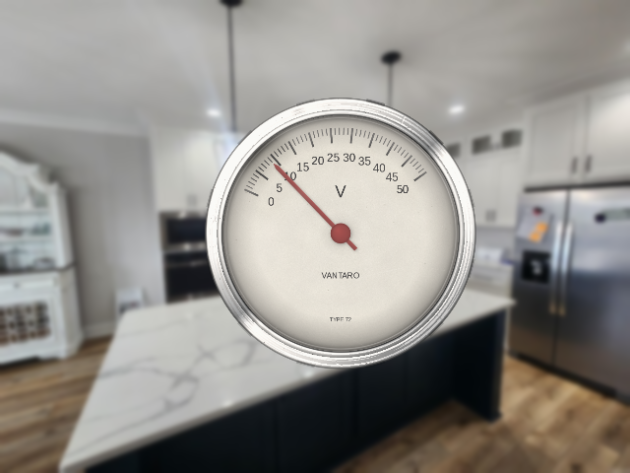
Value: 9
